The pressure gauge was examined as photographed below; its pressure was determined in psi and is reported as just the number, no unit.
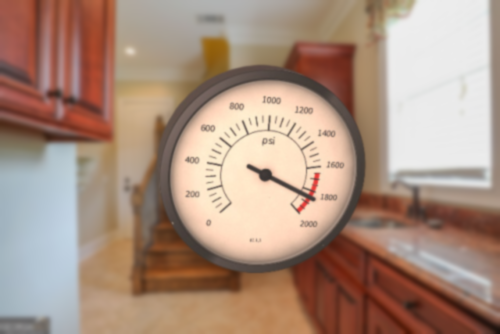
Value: 1850
